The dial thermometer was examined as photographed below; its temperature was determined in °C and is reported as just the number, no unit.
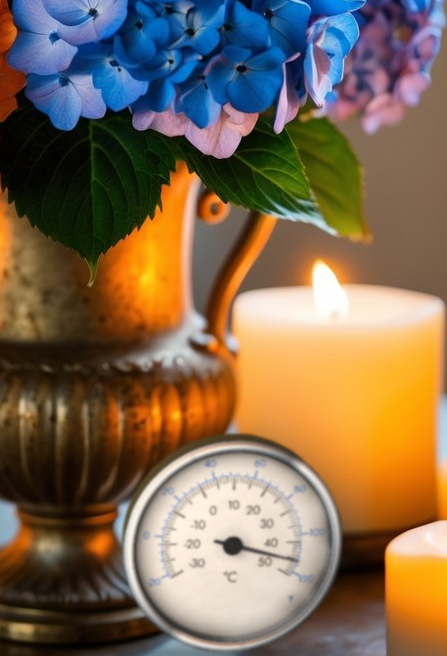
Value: 45
